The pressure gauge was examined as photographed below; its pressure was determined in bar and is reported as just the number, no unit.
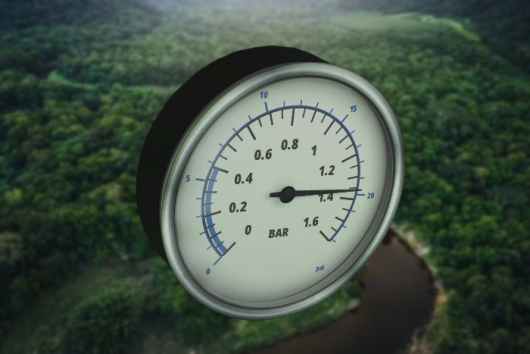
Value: 1.35
